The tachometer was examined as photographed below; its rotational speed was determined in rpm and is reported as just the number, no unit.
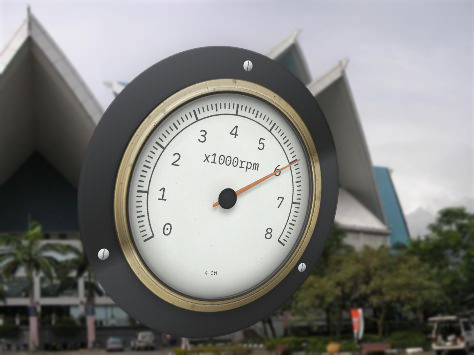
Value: 6000
